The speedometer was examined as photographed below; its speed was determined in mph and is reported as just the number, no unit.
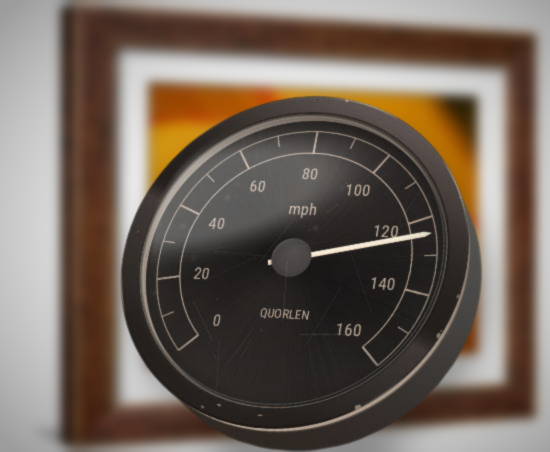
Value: 125
